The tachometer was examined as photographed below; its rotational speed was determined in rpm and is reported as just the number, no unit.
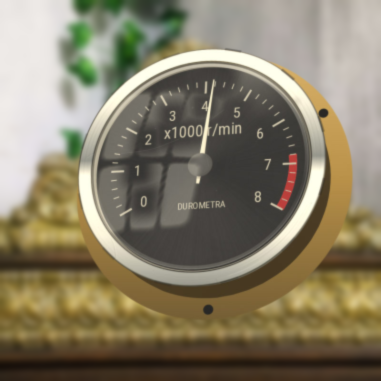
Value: 4200
